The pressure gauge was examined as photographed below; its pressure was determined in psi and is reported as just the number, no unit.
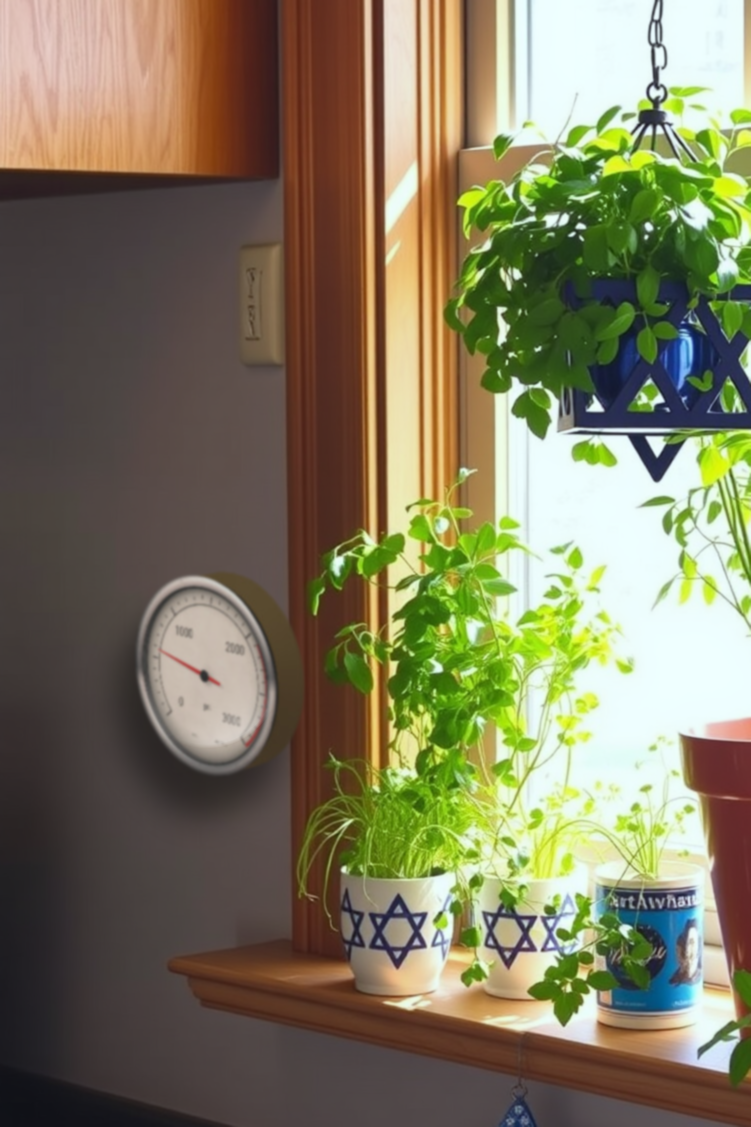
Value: 600
